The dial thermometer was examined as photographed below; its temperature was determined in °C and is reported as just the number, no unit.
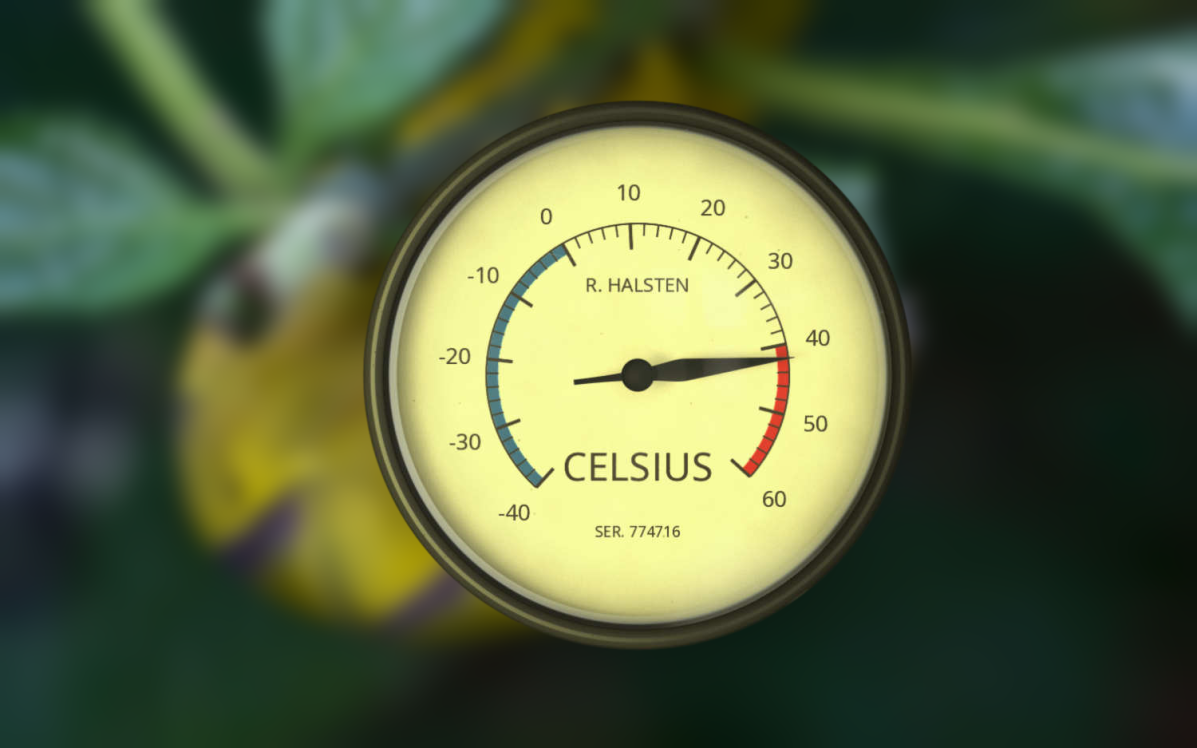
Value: 42
